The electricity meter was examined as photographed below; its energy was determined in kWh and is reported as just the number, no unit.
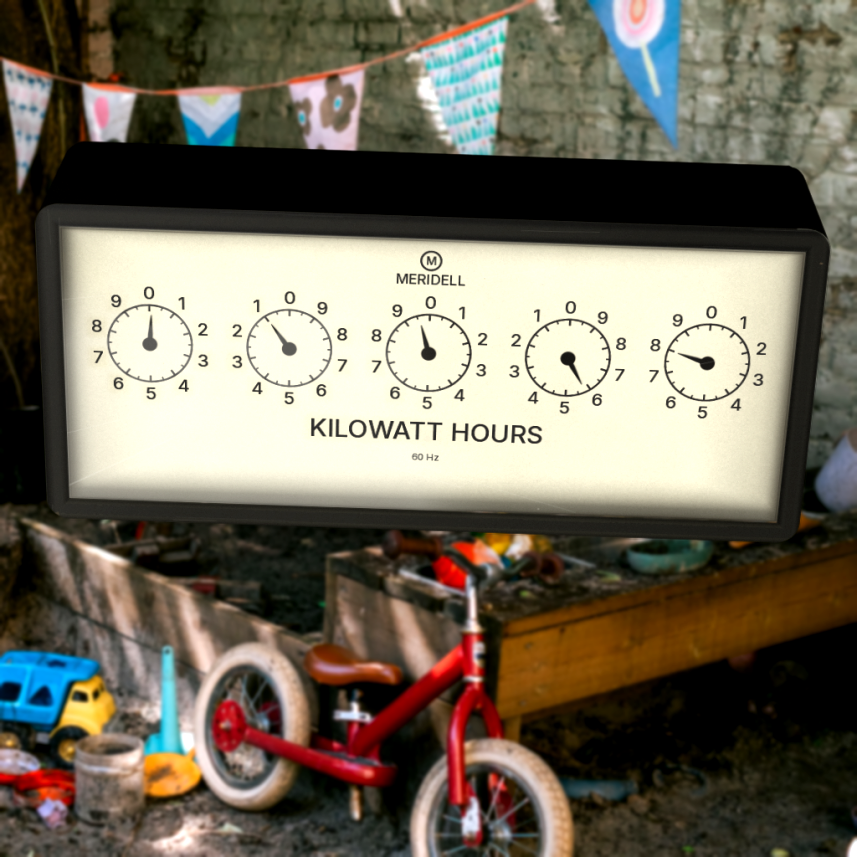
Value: 958
